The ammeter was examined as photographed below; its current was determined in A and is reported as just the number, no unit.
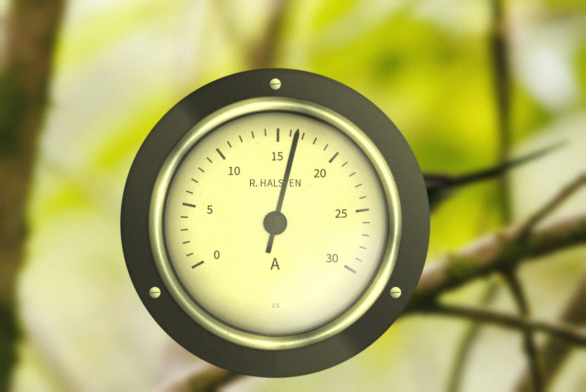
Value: 16.5
